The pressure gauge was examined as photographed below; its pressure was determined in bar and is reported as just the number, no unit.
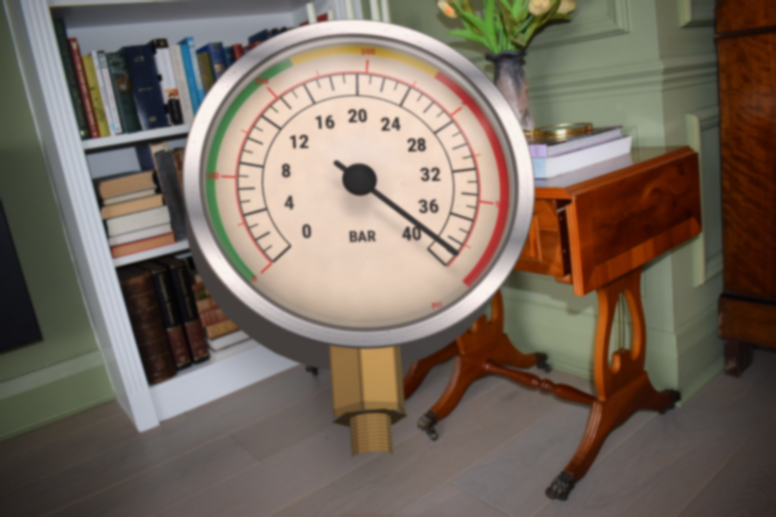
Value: 39
